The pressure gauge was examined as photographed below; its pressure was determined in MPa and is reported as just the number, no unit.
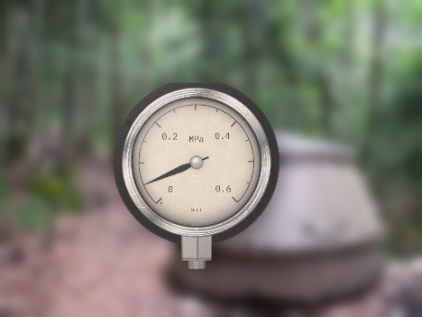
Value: 0.05
